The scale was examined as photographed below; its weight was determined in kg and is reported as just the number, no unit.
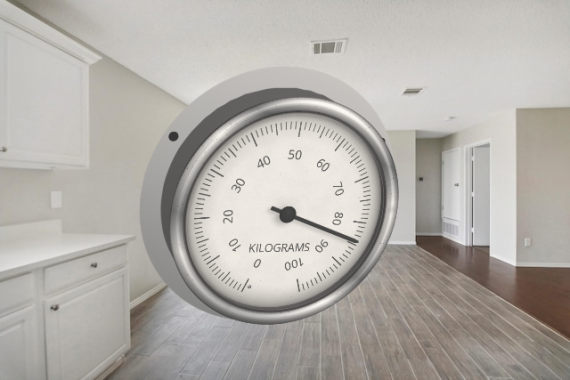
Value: 84
